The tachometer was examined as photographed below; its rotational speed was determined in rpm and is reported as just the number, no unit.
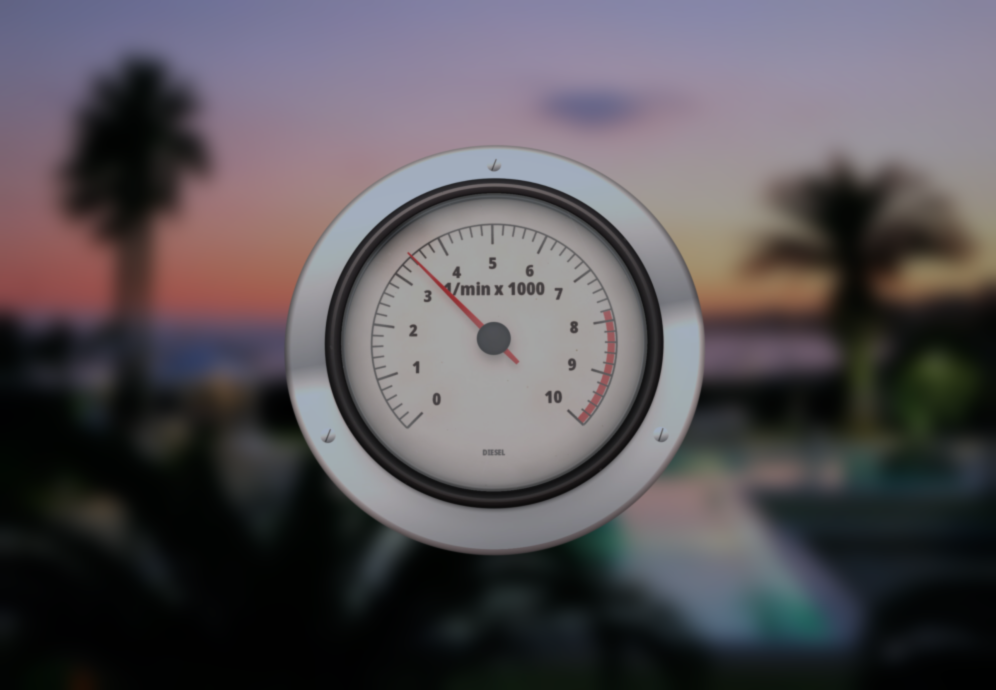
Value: 3400
